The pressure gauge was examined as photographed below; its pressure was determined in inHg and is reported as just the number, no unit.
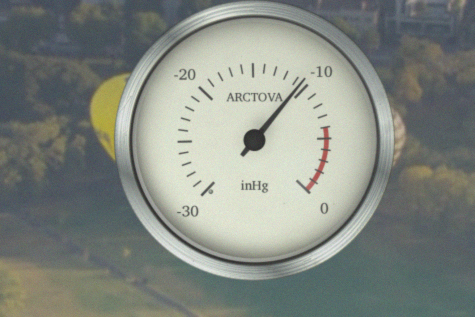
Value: -10.5
